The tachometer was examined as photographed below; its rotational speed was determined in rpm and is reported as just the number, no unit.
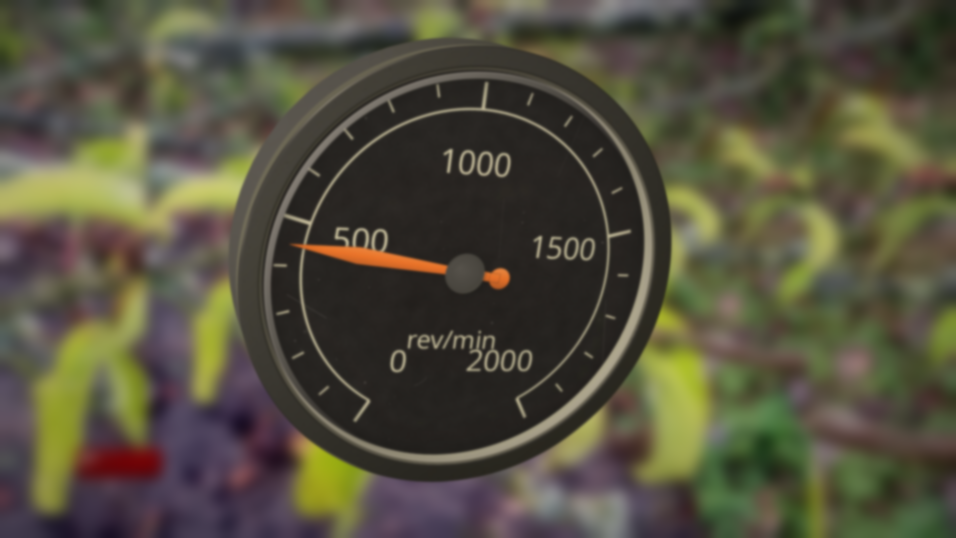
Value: 450
